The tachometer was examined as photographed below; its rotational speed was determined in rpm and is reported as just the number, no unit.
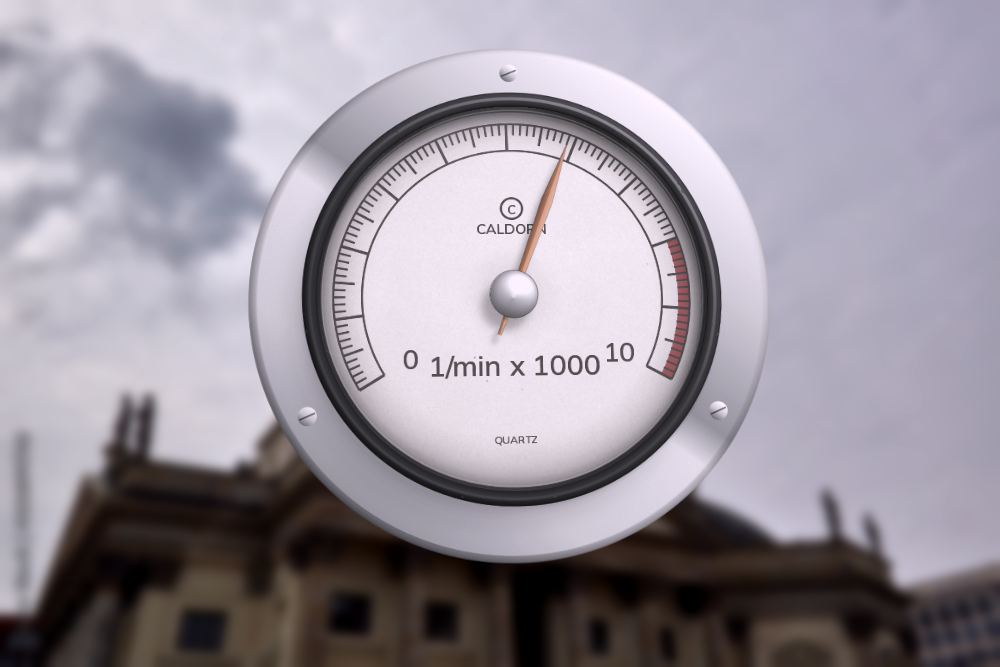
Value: 5900
